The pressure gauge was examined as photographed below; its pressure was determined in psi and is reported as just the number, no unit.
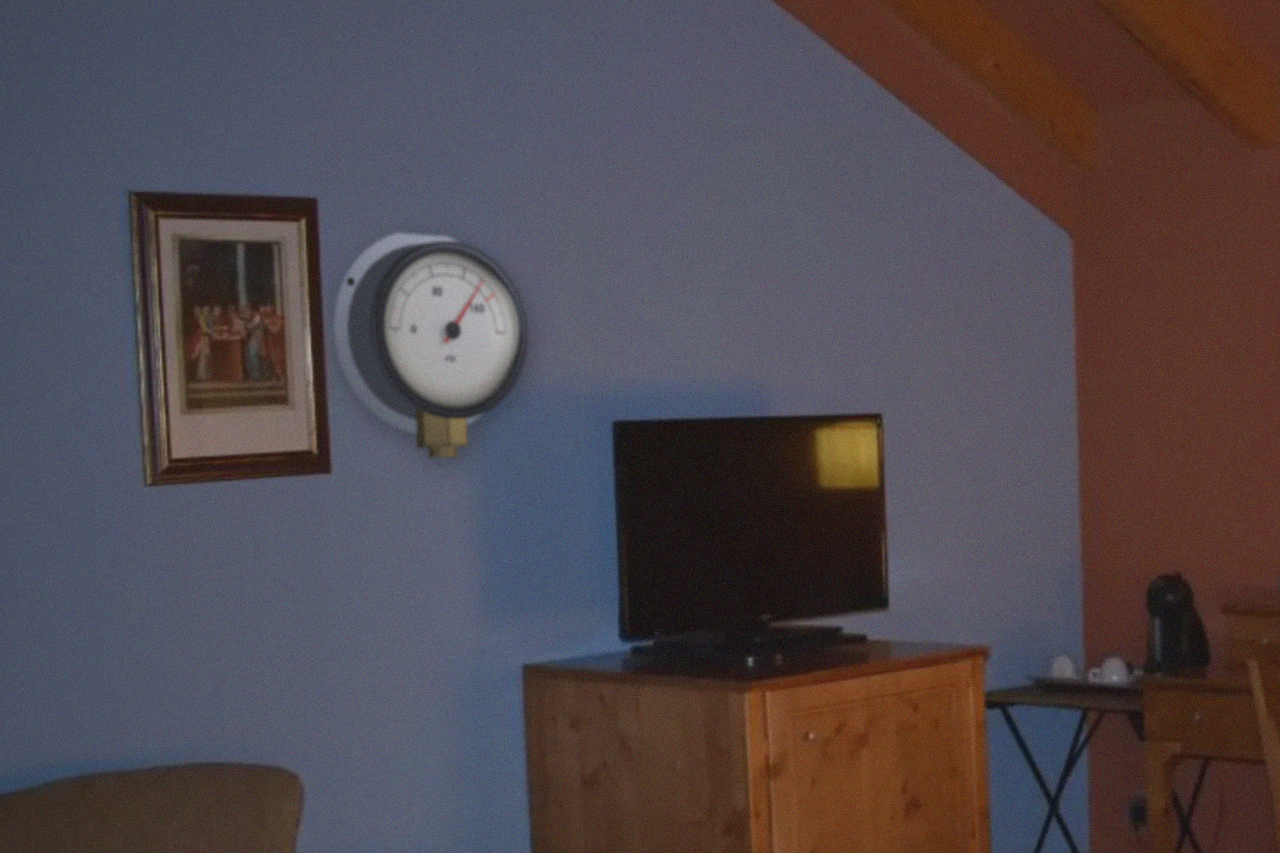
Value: 140
